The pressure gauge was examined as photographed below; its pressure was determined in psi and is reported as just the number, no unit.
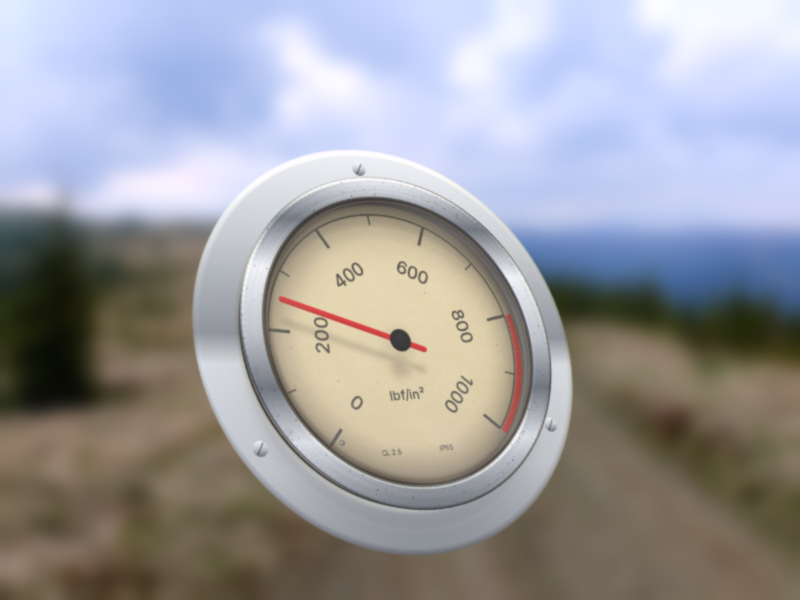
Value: 250
